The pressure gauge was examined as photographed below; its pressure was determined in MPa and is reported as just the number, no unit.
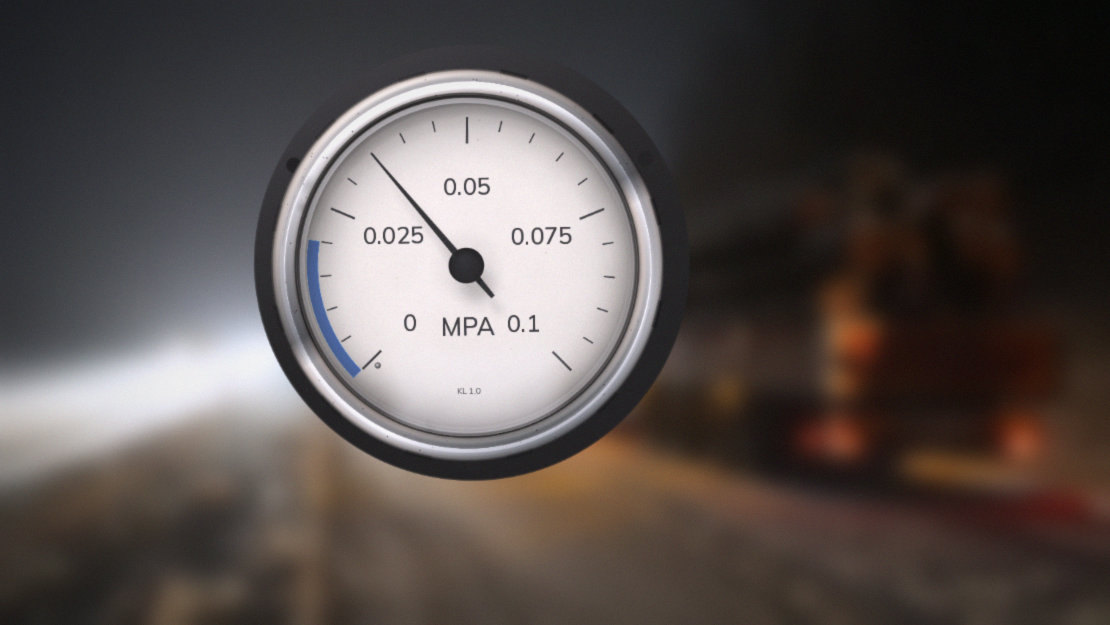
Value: 0.035
